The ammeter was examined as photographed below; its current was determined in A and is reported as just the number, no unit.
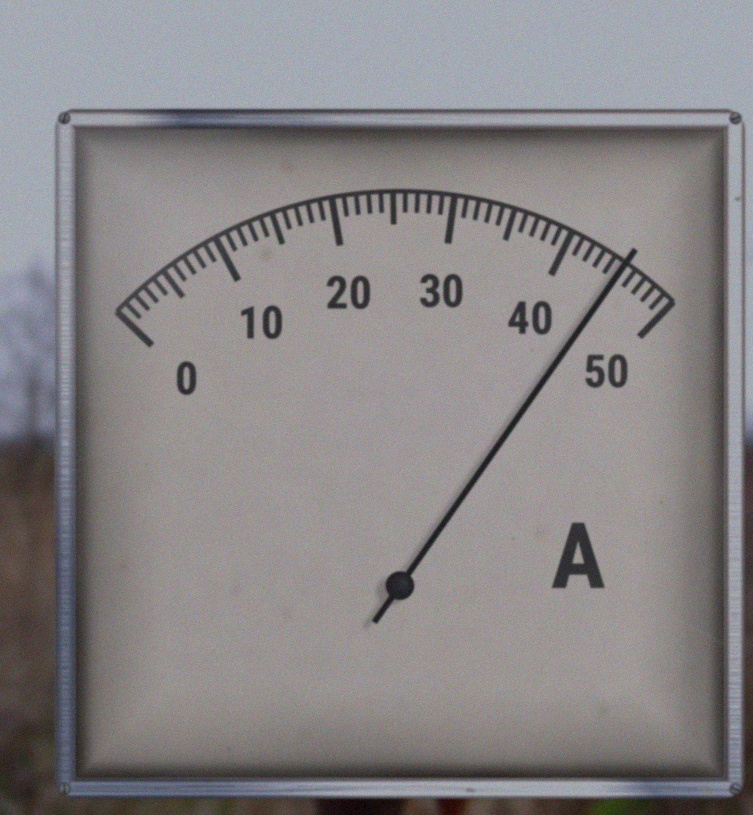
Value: 45
